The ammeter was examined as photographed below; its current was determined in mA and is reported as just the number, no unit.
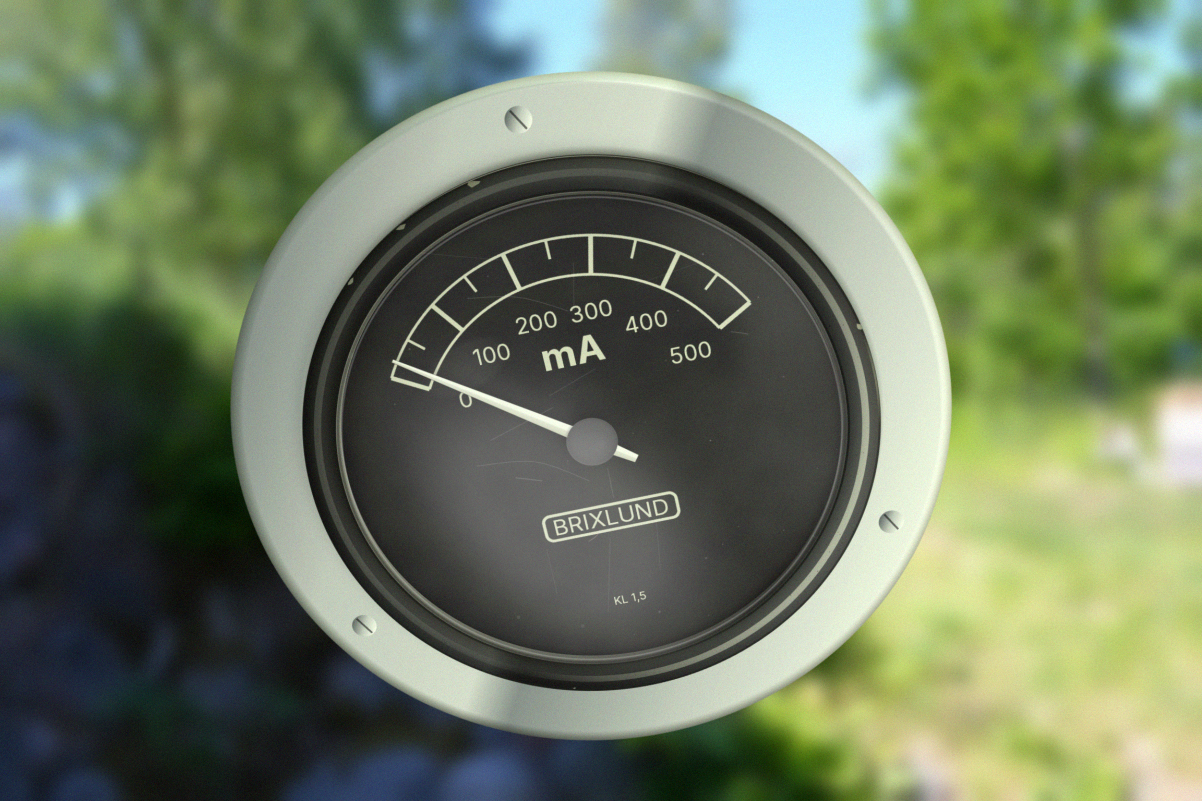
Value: 25
